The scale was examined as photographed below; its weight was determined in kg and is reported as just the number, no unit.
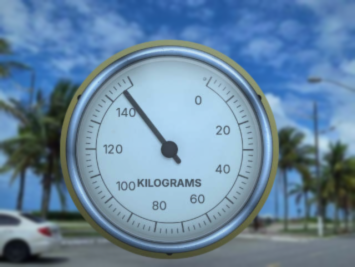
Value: 146
